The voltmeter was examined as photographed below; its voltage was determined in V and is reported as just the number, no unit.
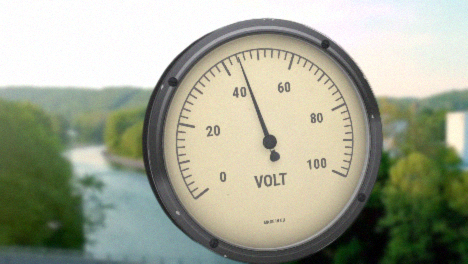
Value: 44
